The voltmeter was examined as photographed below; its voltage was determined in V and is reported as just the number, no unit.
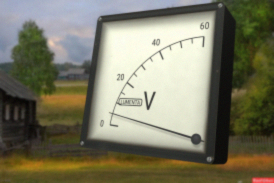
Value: 5
